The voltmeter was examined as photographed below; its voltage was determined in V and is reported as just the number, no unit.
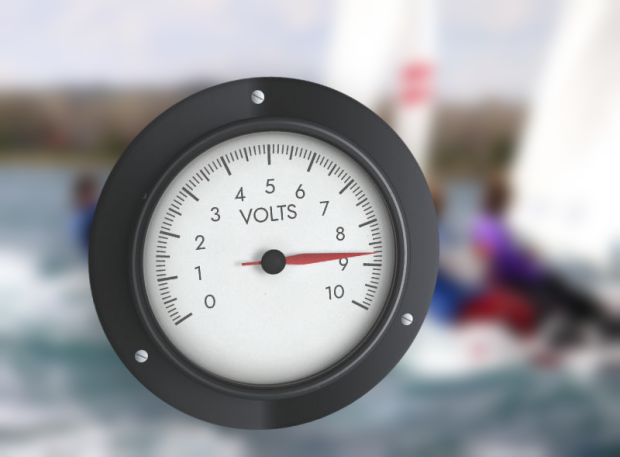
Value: 8.7
